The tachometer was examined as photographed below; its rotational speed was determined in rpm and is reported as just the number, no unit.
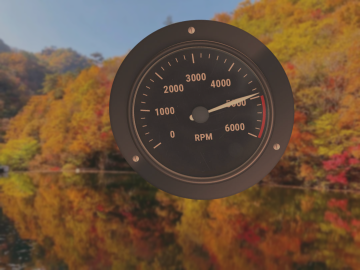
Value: 4900
